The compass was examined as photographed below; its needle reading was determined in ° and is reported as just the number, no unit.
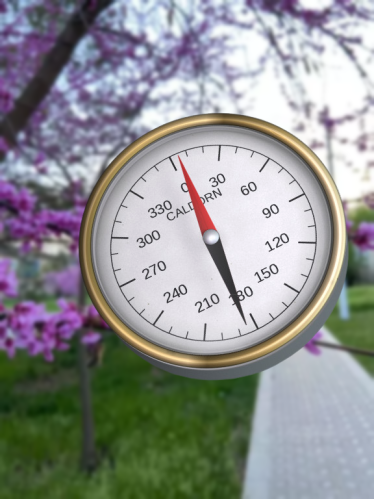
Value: 5
